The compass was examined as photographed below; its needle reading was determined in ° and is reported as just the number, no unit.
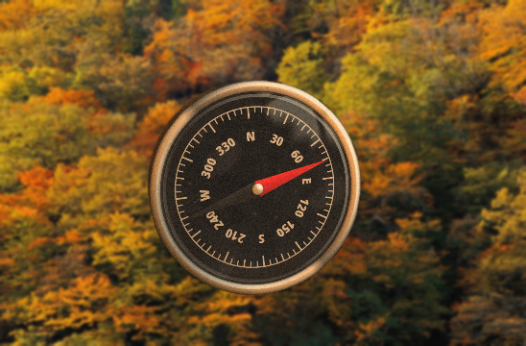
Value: 75
